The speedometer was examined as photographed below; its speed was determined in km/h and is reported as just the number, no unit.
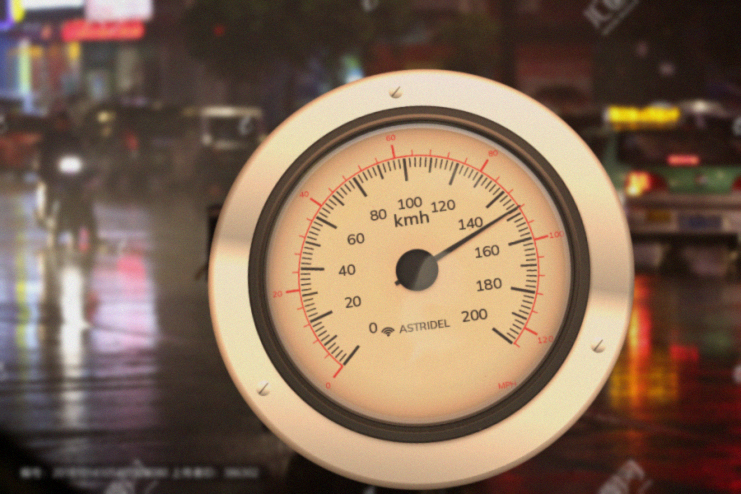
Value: 148
